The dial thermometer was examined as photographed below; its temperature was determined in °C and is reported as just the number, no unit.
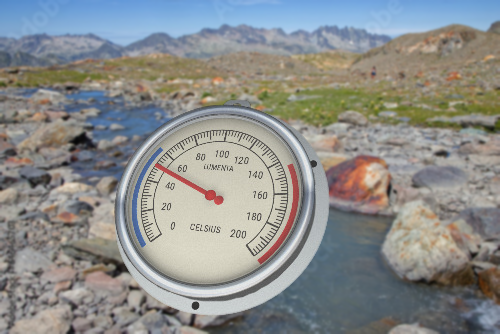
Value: 50
